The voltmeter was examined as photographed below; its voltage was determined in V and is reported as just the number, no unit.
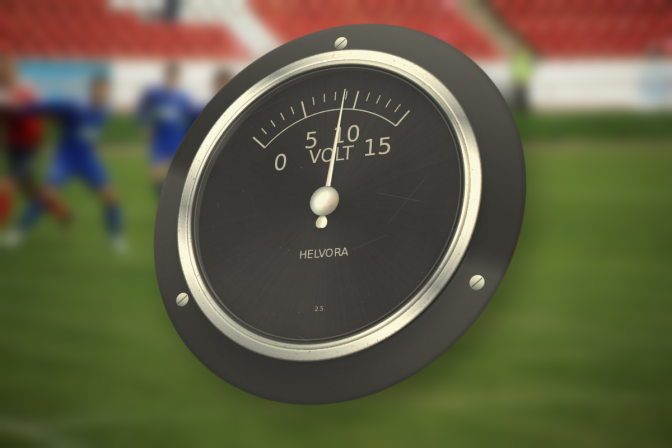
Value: 9
